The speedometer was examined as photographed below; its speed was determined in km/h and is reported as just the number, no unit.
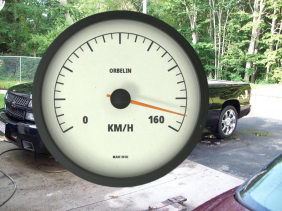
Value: 150
